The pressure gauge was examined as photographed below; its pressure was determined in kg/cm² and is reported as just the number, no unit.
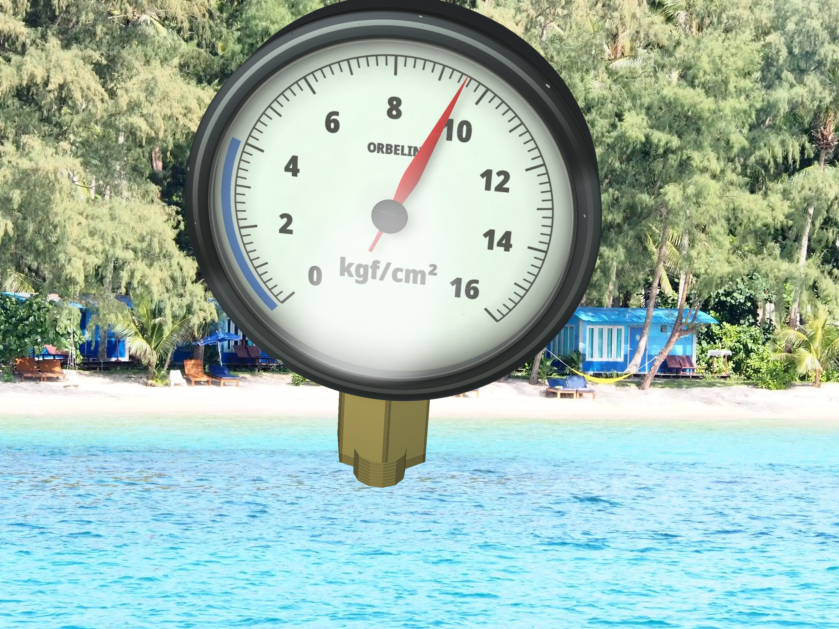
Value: 9.5
